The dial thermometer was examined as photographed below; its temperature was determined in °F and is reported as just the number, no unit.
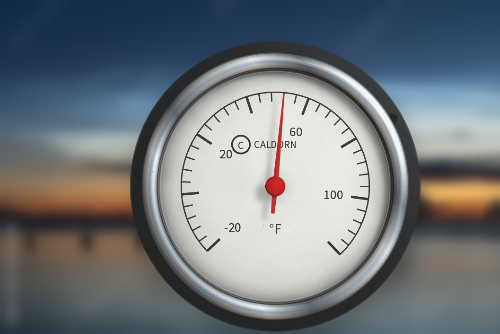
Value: 52
